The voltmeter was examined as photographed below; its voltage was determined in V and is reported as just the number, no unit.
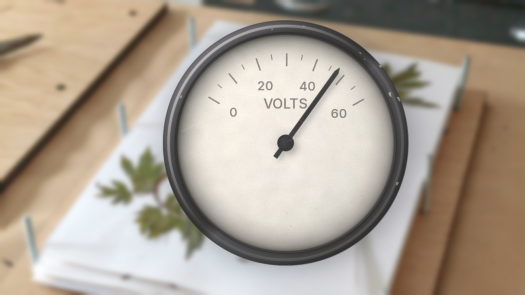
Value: 47.5
